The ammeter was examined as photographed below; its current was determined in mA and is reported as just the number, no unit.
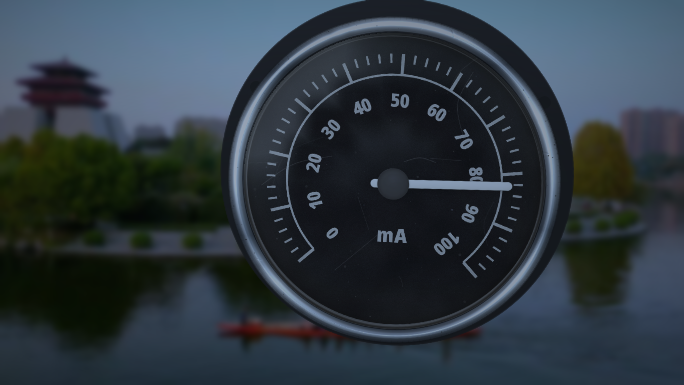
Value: 82
